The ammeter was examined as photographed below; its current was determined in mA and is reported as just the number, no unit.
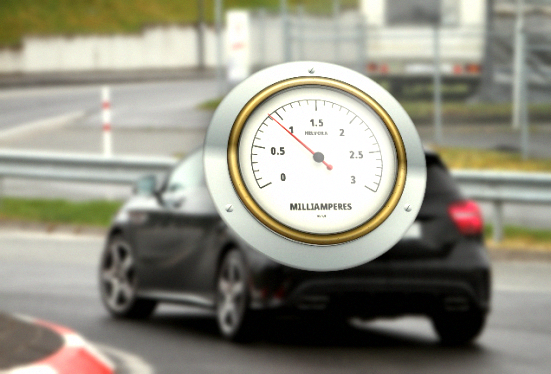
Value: 0.9
